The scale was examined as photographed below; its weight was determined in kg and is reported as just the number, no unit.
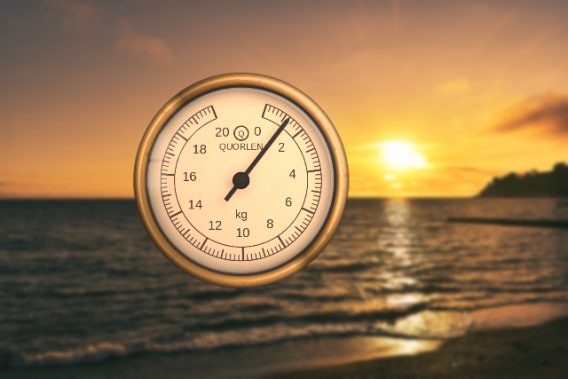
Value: 1.2
